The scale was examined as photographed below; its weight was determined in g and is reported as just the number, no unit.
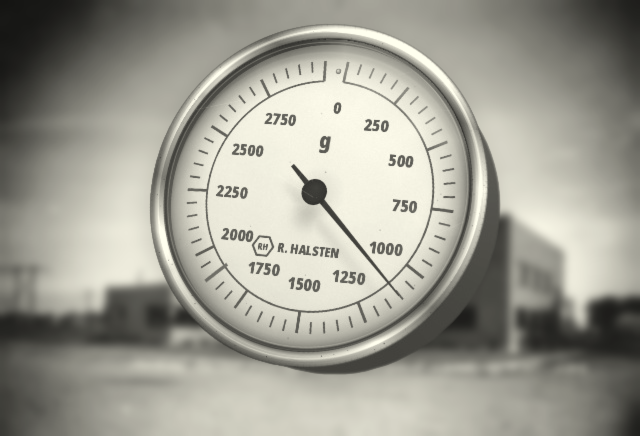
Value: 1100
